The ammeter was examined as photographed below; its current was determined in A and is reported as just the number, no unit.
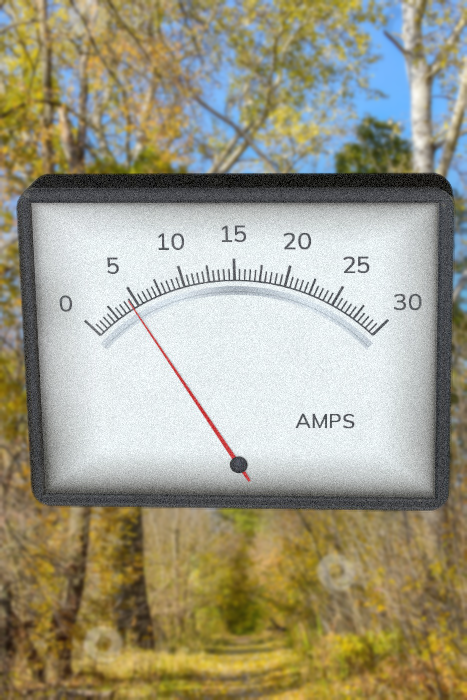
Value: 4.5
